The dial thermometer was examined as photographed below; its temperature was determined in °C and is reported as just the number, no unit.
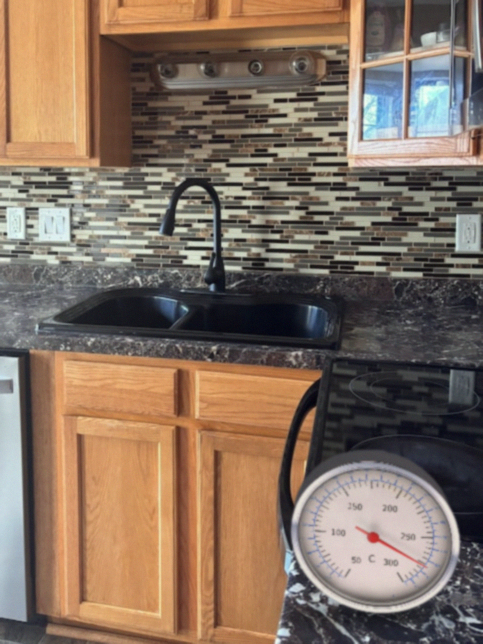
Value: 275
